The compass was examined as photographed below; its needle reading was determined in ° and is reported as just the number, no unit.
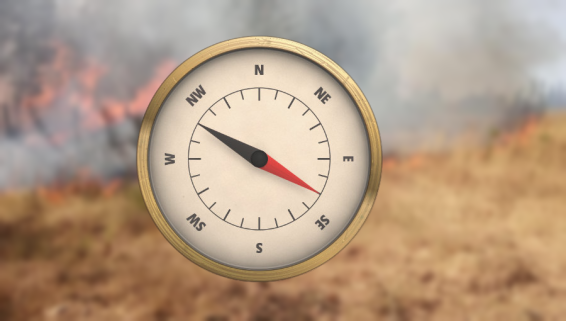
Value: 120
